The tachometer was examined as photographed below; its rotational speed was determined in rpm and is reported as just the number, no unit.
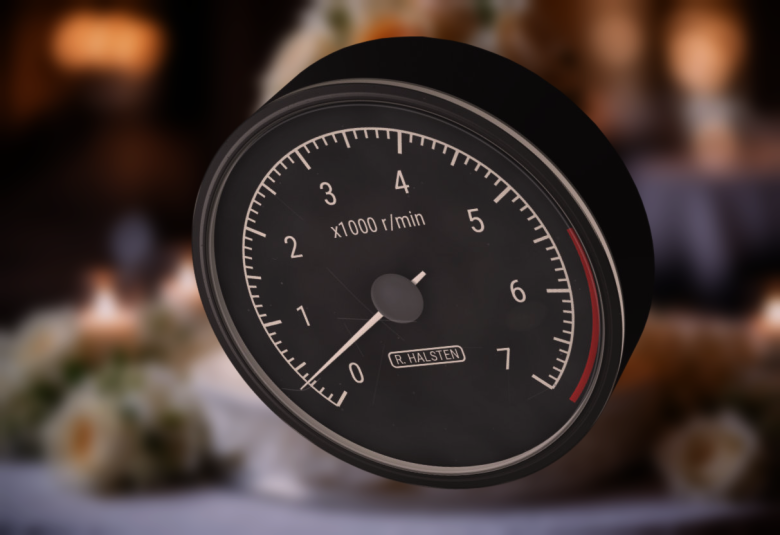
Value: 350
